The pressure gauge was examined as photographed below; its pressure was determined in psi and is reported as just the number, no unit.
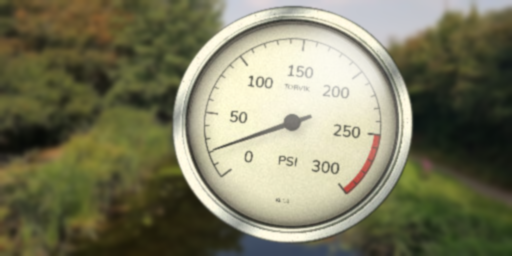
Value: 20
